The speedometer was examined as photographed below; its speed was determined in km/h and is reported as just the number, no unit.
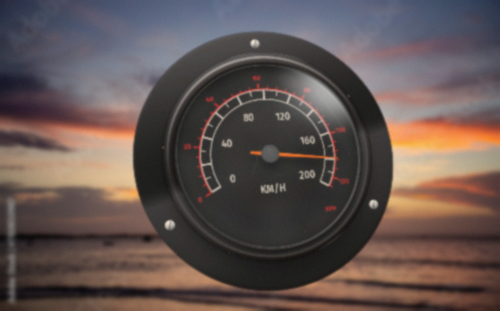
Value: 180
